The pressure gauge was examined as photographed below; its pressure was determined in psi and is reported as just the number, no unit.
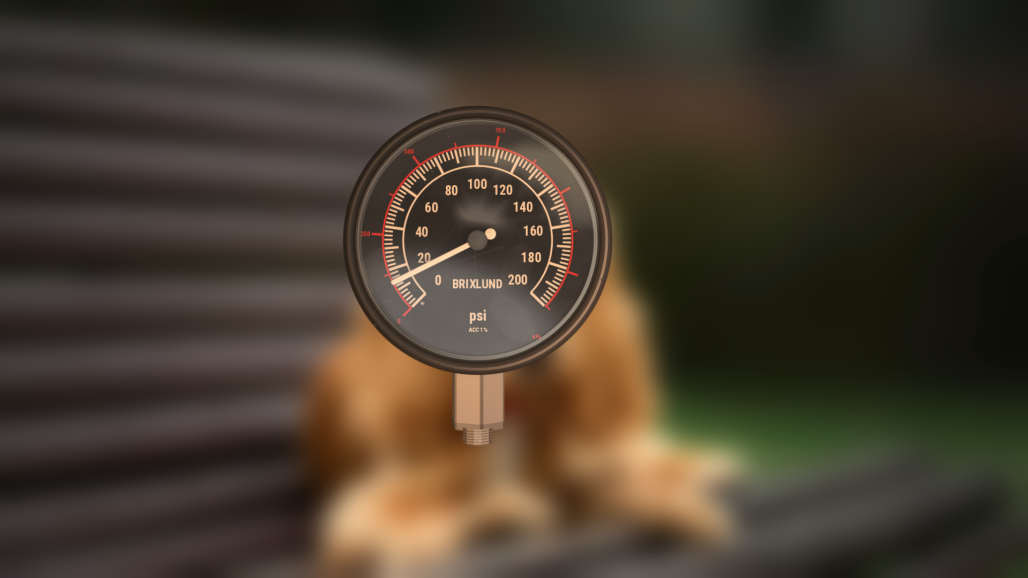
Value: 14
